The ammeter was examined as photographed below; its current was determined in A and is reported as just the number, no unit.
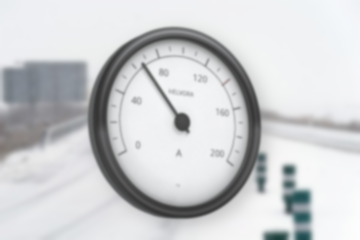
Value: 65
